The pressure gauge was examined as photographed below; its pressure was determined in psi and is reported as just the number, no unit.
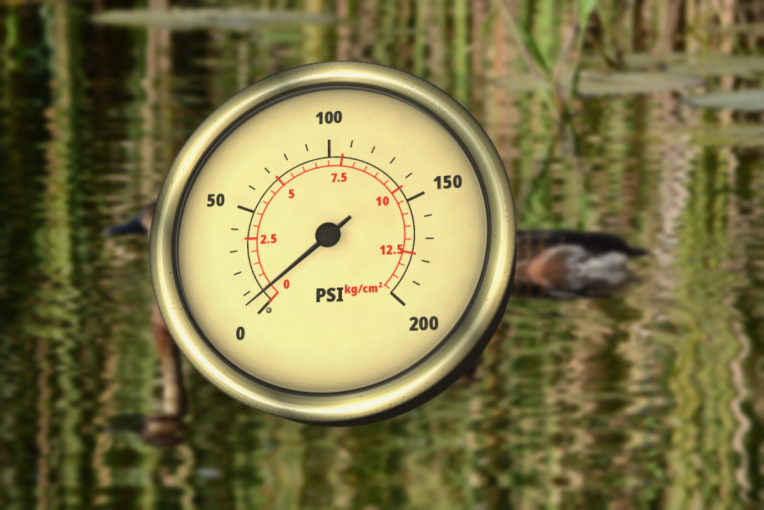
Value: 5
